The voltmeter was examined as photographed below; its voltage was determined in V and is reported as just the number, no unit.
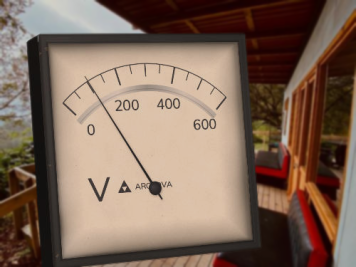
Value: 100
